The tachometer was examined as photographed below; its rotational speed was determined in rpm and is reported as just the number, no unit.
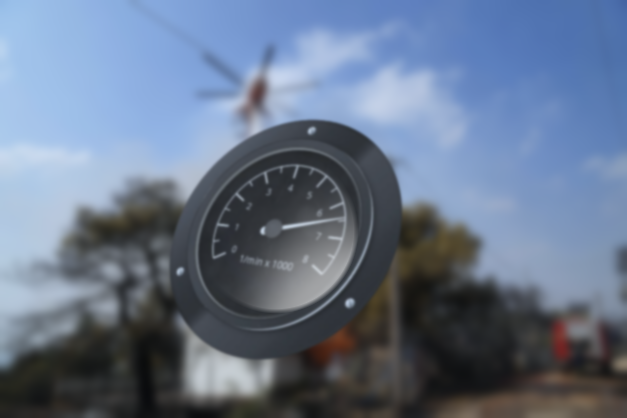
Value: 6500
